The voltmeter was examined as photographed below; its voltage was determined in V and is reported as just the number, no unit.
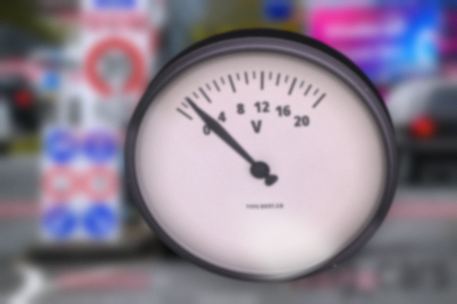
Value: 2
